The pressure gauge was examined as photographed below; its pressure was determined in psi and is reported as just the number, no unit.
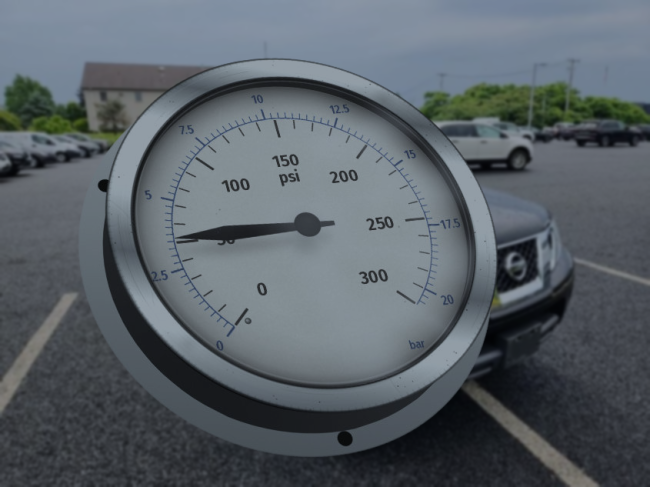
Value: 50
